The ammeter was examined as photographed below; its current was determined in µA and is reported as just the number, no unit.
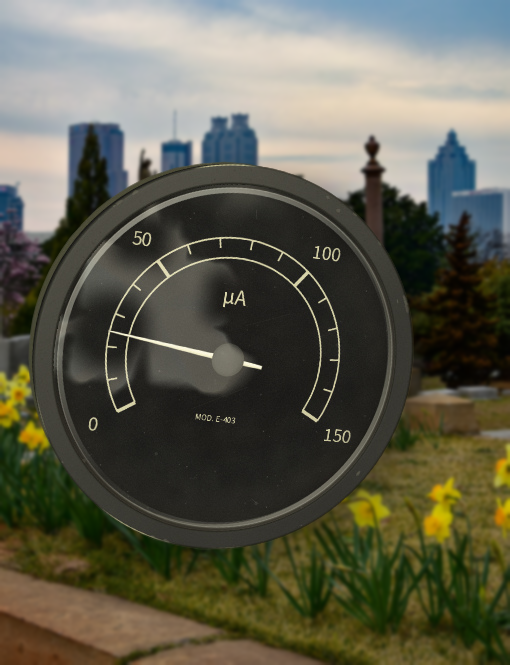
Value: 25
